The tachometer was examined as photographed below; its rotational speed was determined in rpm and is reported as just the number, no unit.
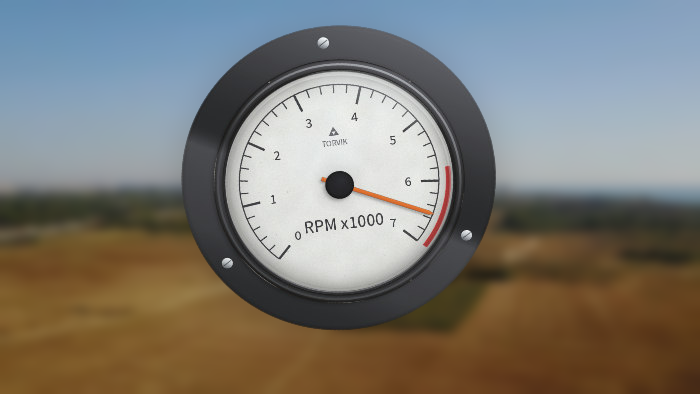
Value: 6500
